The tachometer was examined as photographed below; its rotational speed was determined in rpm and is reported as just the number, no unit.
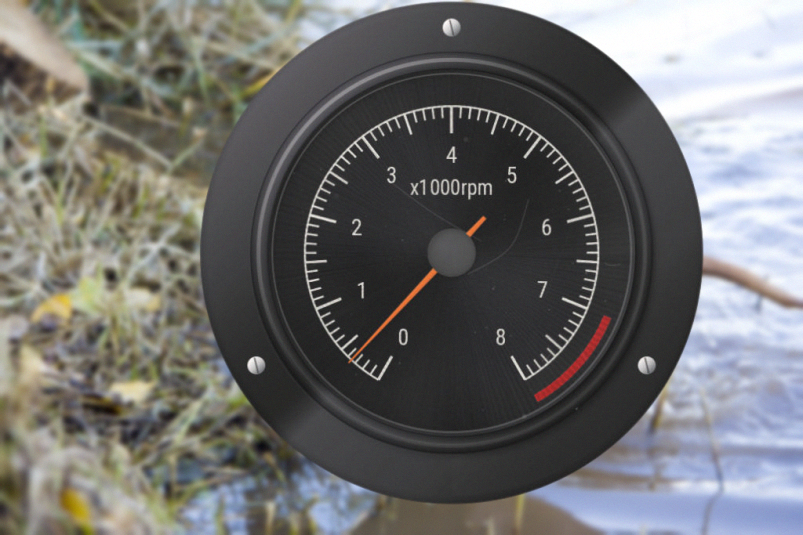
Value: 350
